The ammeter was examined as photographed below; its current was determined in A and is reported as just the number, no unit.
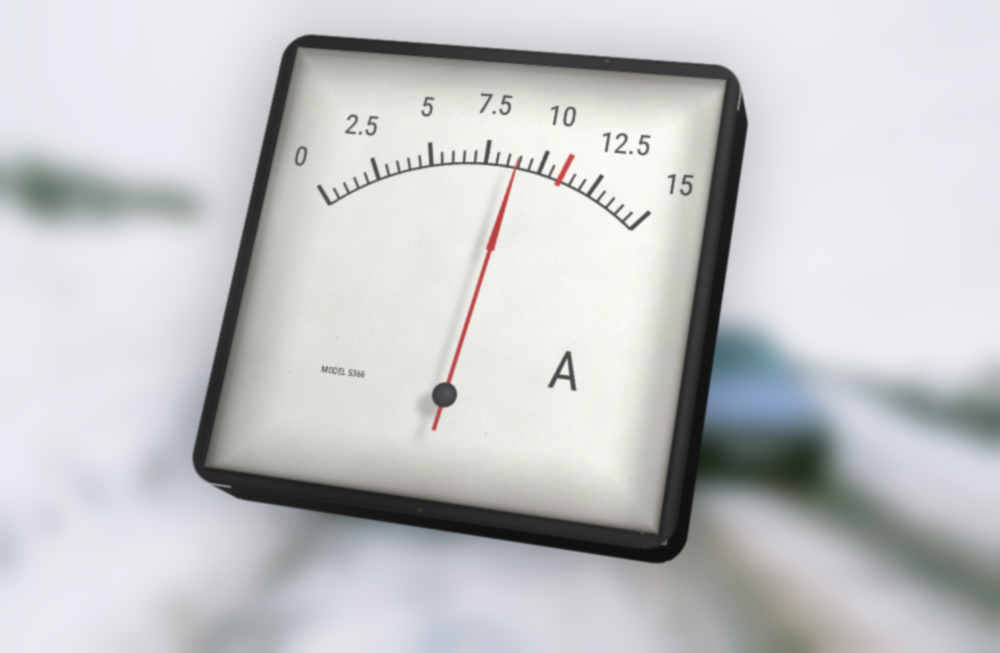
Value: 9
